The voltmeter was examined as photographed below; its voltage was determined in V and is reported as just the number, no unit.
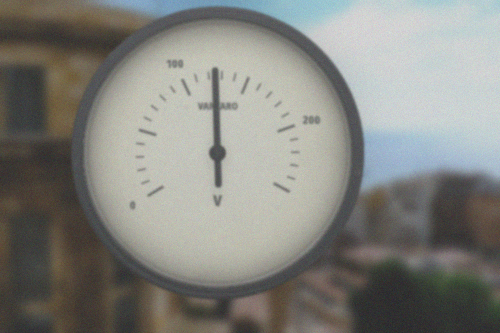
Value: 125
